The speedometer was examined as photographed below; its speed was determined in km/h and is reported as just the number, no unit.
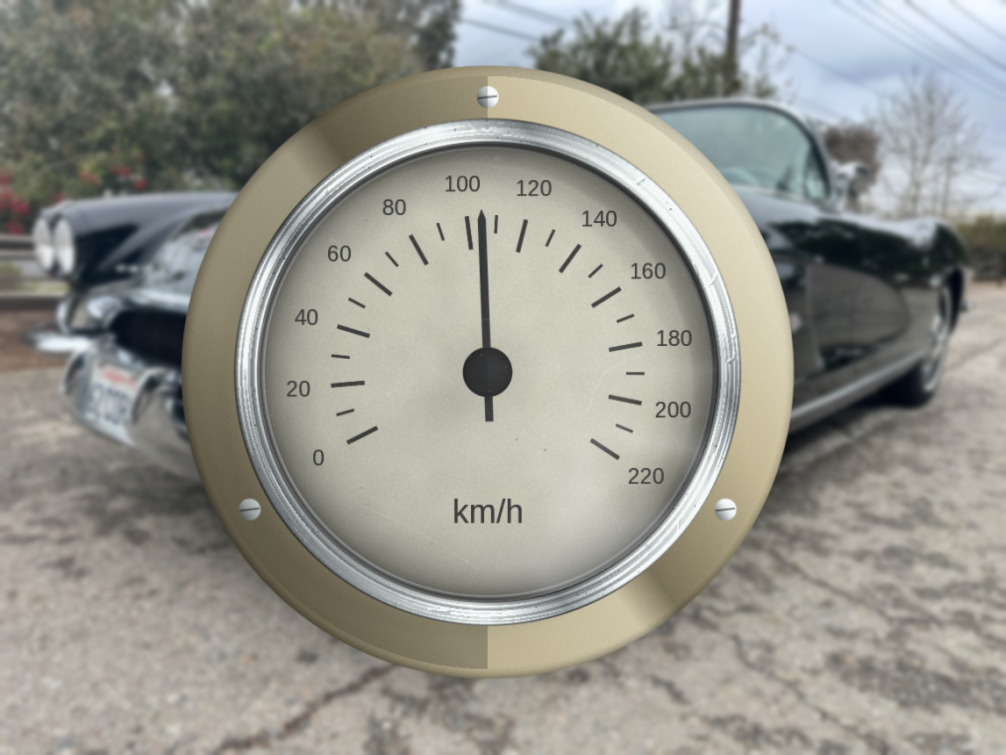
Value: 105
